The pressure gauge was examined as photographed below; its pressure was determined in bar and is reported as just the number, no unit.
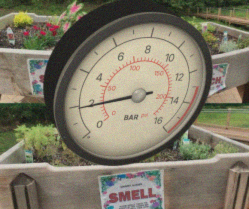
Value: 2
